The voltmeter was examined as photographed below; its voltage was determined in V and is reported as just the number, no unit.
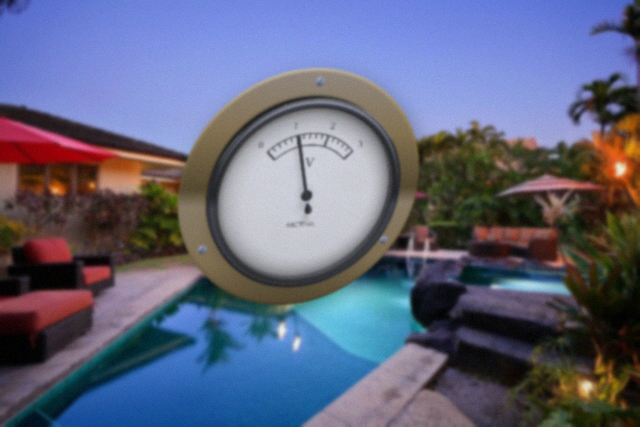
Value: 1
